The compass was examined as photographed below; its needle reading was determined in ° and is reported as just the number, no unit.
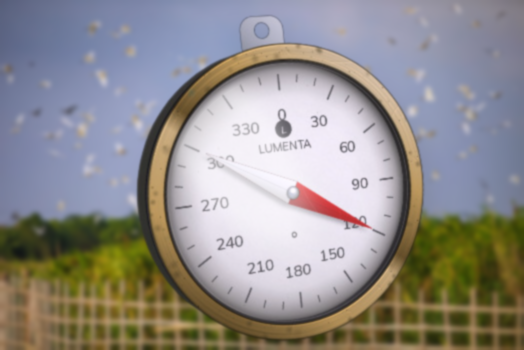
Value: 120
